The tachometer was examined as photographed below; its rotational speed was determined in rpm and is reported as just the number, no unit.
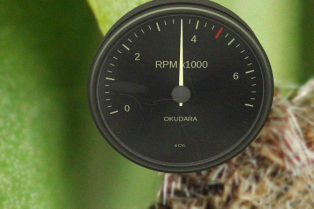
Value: 3600
